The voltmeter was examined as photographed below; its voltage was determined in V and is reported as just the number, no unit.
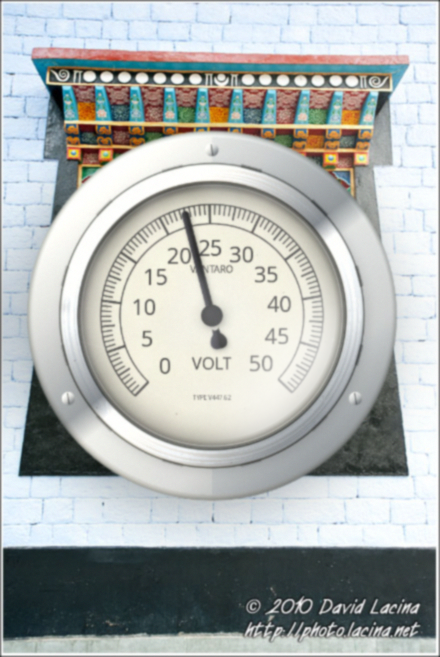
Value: 22.5
